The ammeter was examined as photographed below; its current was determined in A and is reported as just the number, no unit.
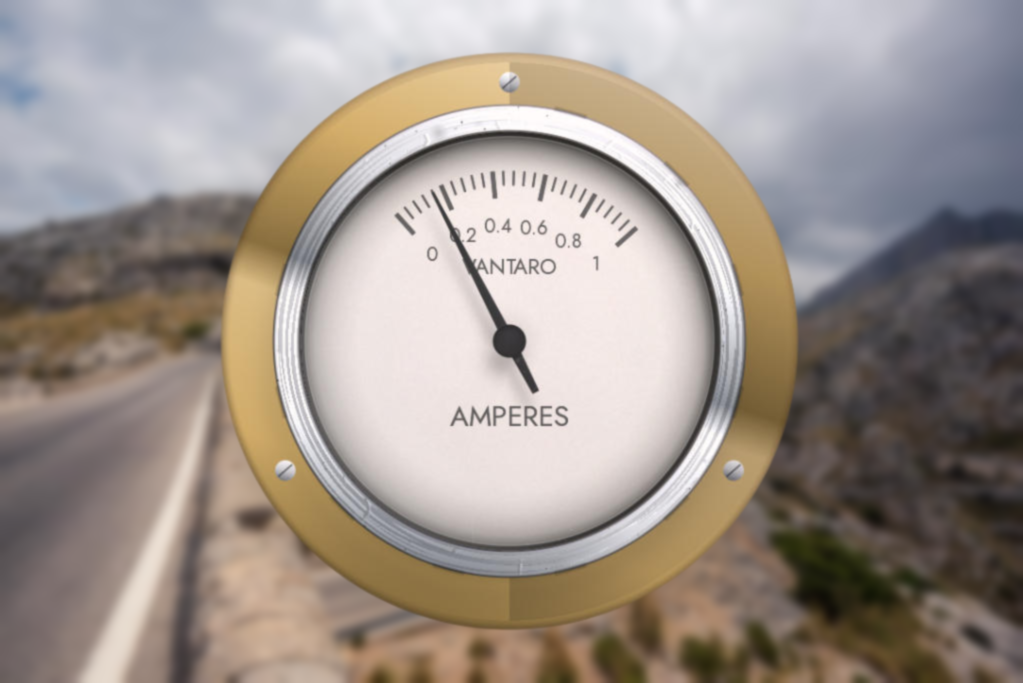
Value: 0.16
